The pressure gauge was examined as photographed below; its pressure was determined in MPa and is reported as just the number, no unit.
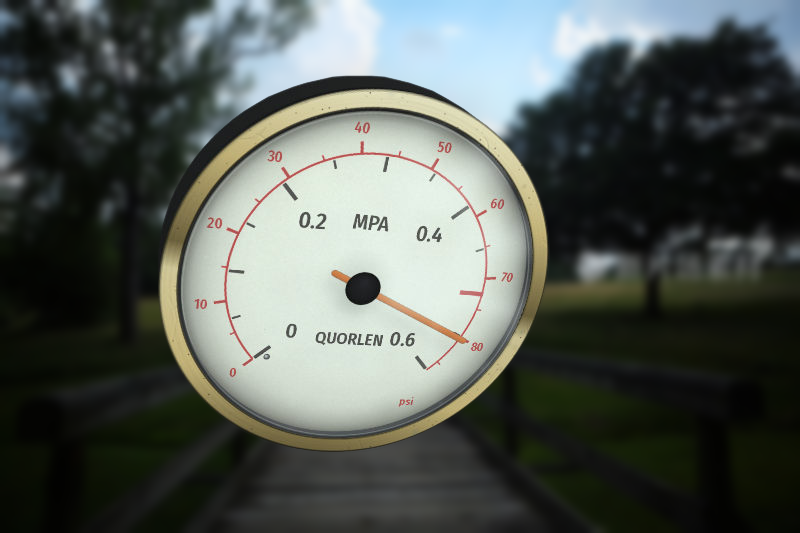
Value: 0.55
